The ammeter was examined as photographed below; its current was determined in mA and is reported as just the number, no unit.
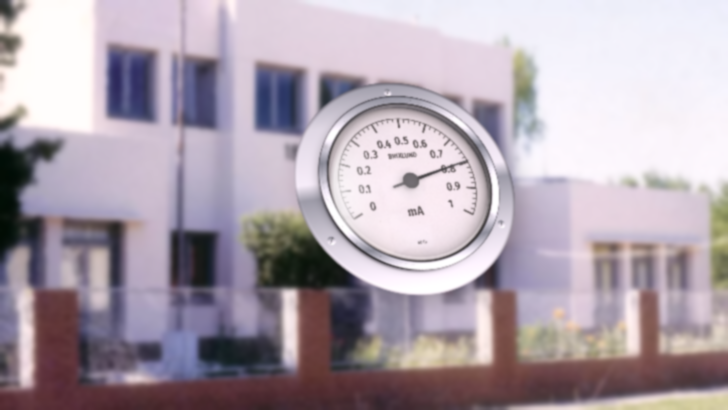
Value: 0.8
